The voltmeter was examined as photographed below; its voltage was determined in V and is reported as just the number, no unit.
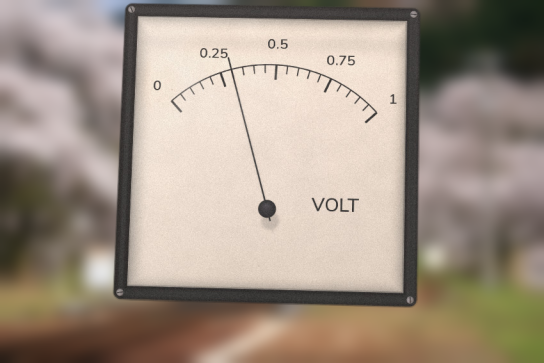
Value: 0.3
